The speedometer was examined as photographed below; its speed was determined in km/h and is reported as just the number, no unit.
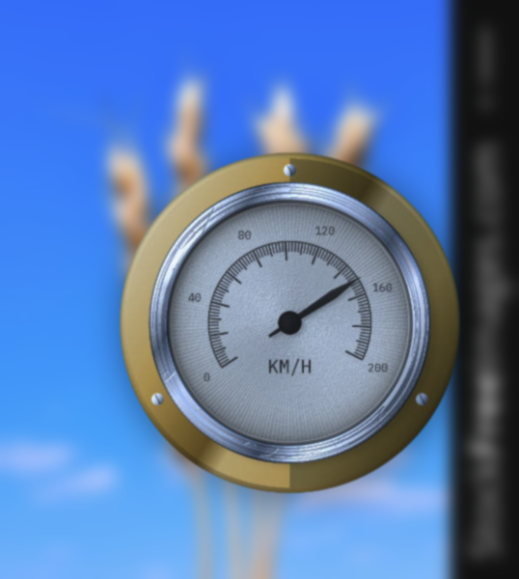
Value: 150
